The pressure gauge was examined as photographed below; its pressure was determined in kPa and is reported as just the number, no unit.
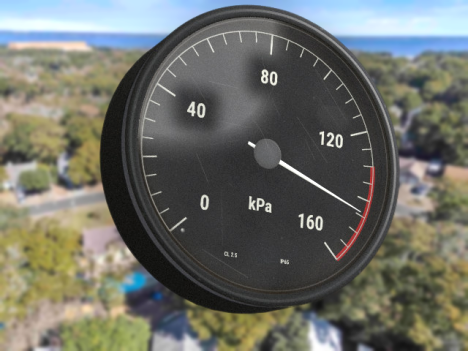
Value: 145
